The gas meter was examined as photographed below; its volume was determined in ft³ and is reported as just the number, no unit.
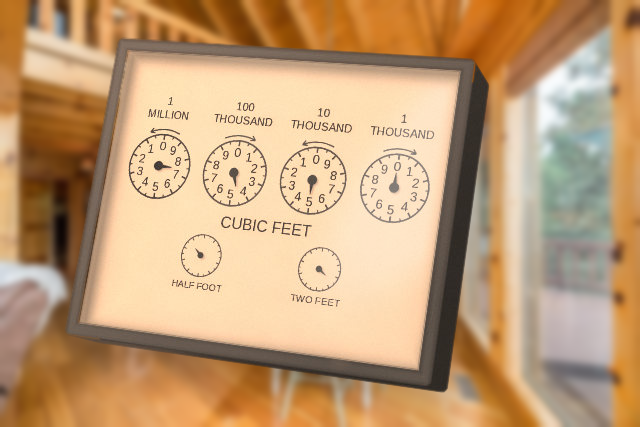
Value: 745000
